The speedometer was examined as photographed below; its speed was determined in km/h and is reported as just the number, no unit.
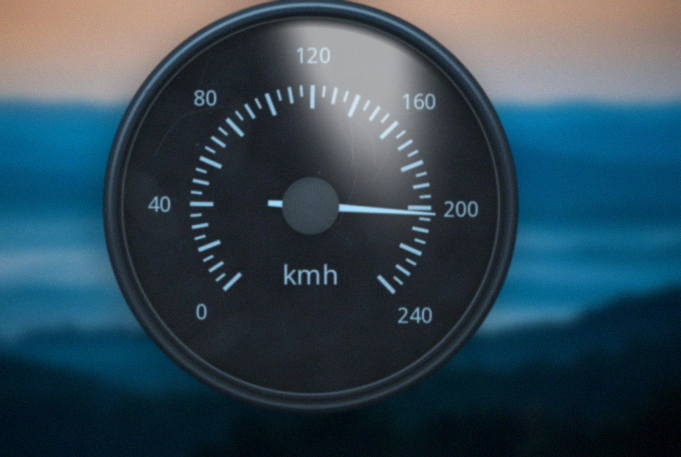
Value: 202.5
